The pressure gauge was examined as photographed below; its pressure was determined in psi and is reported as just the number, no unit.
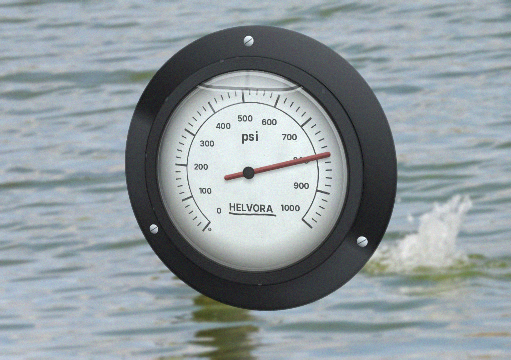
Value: 800
